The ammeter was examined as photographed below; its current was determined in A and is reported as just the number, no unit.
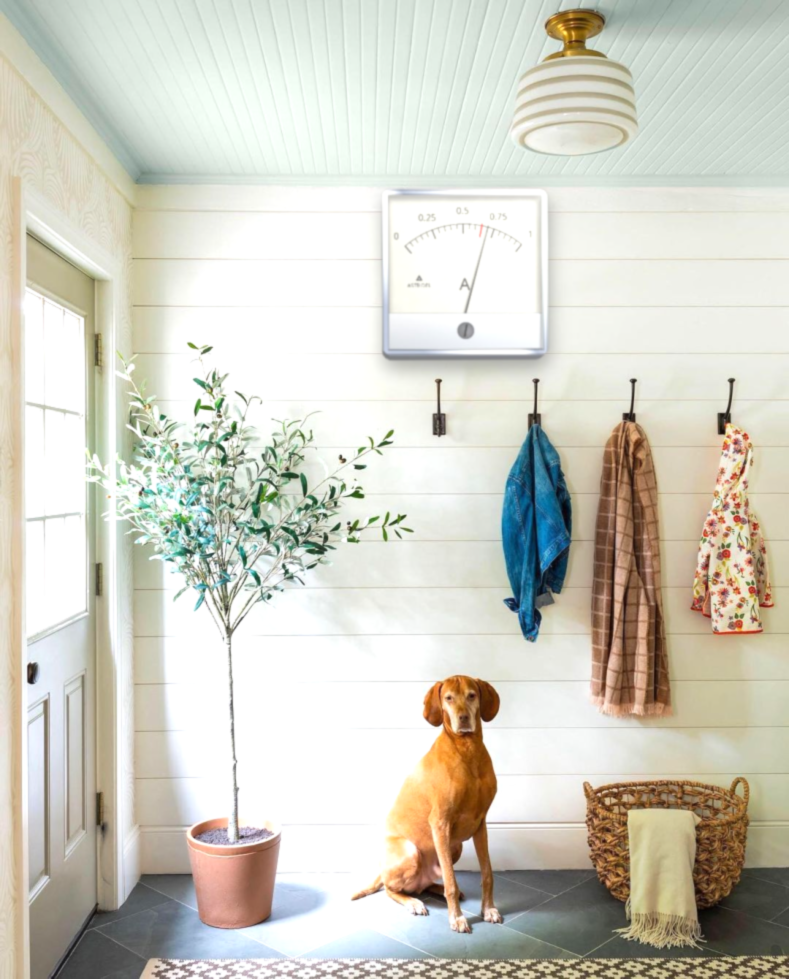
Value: 0.7
